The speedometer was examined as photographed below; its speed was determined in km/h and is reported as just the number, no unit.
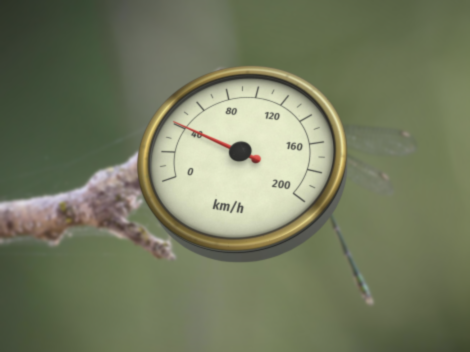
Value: 40
